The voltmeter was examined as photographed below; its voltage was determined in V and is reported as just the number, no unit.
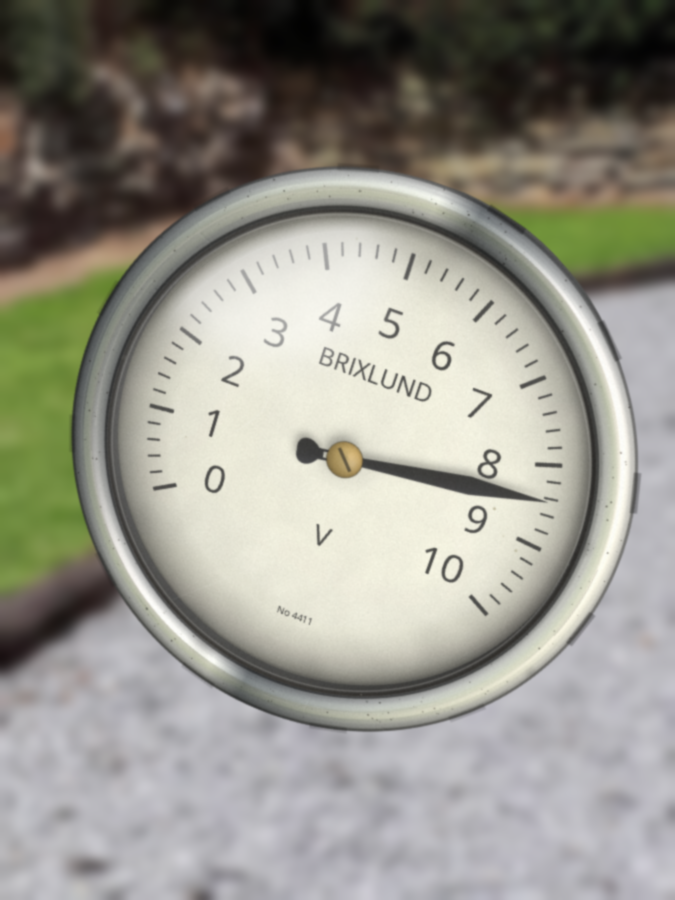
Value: 8.4
